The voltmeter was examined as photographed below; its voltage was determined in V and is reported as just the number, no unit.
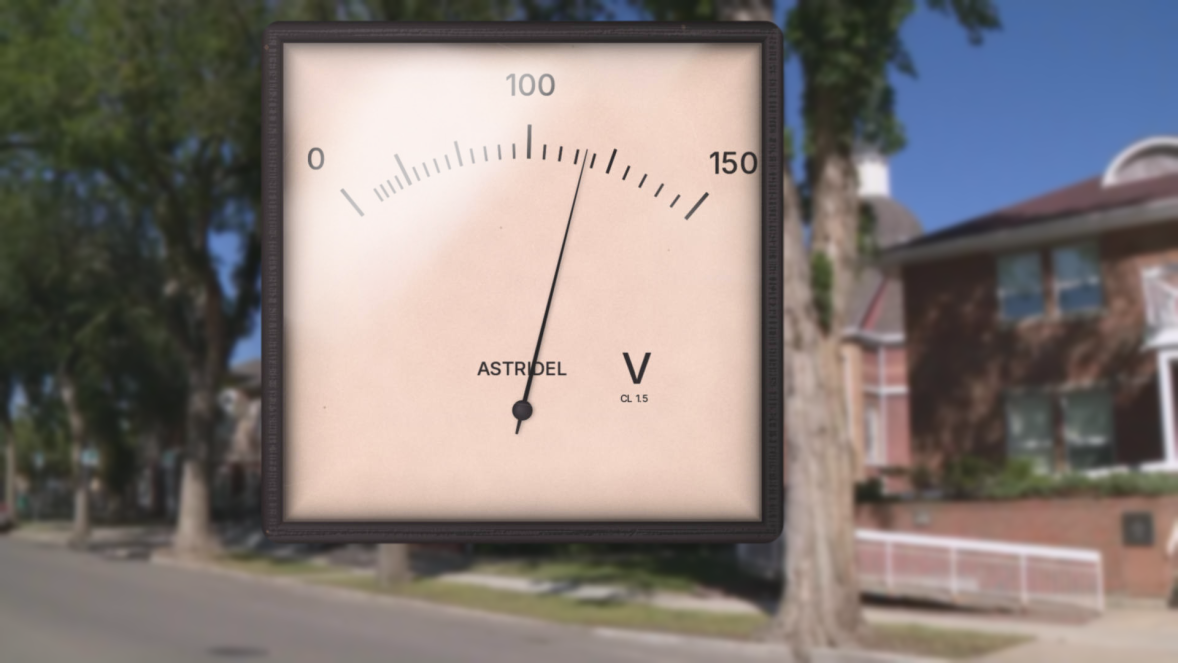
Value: 117.5
